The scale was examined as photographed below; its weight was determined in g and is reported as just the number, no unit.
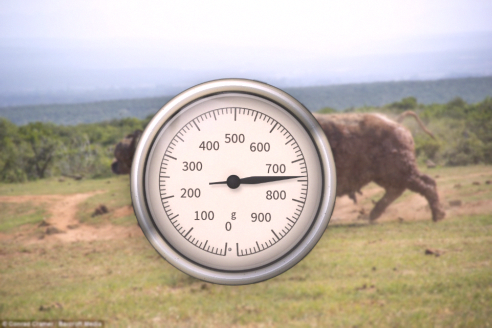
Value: 740
